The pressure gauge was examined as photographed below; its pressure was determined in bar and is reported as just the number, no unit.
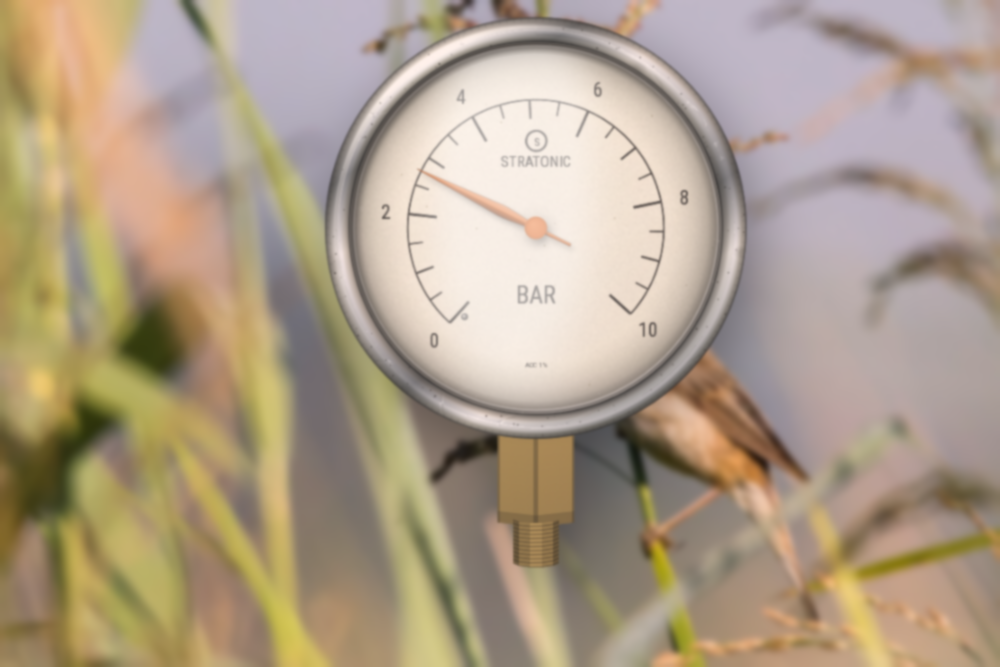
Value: 2.75
